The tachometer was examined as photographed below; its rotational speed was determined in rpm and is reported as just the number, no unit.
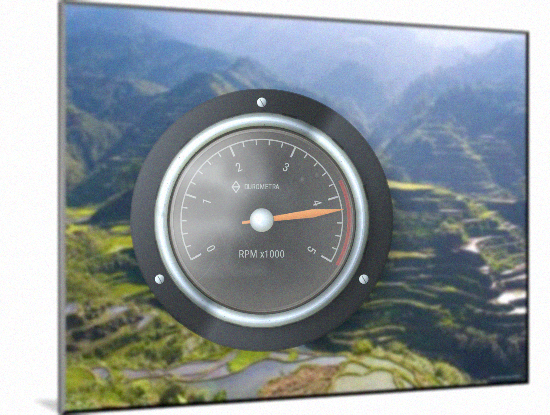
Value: 4200
